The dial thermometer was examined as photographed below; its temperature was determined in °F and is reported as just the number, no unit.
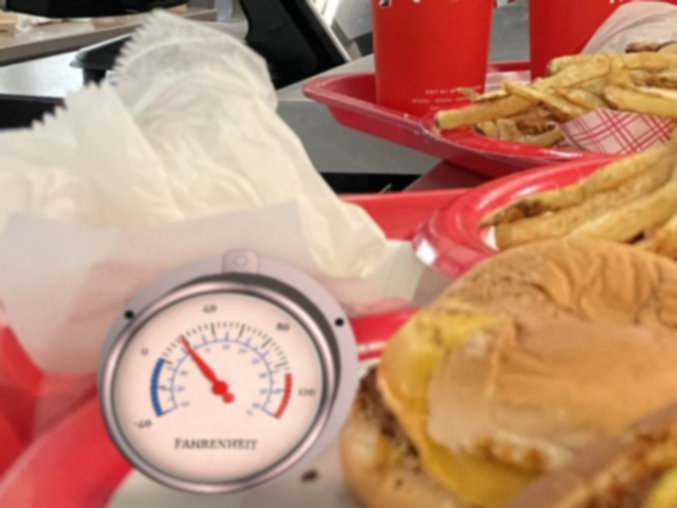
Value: 20
